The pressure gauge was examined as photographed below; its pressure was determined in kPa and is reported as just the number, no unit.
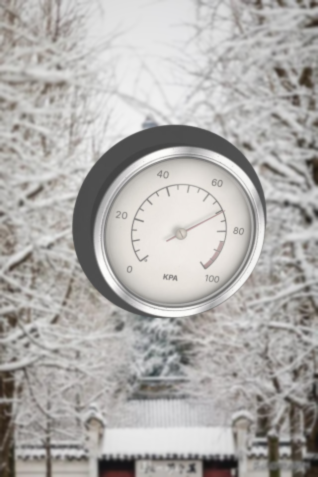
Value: 70
